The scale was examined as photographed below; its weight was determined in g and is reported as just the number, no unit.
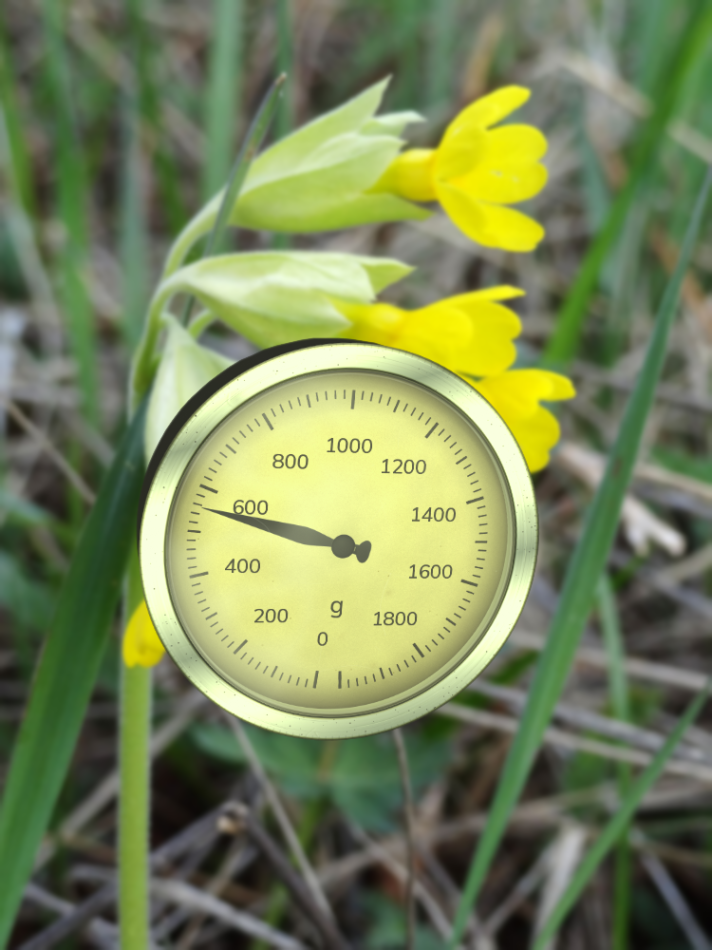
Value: 560
